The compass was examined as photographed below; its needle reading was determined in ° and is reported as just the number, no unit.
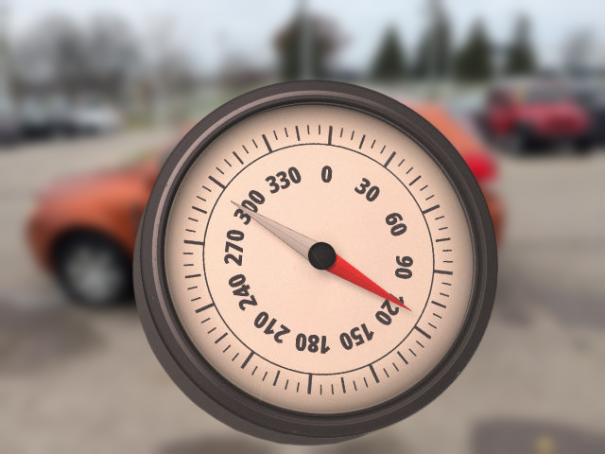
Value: 115
